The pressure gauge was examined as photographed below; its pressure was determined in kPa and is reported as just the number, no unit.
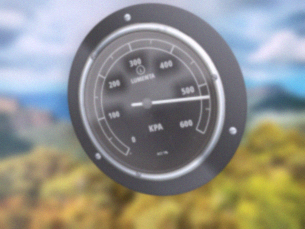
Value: 525
